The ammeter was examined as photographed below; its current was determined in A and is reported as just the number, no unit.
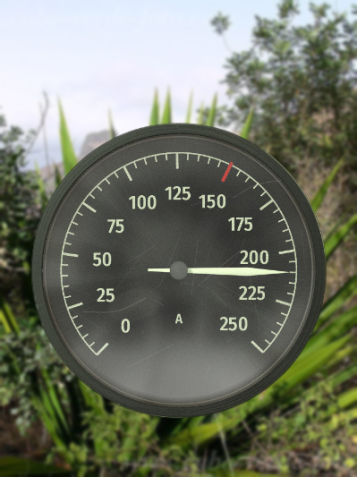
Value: 210
